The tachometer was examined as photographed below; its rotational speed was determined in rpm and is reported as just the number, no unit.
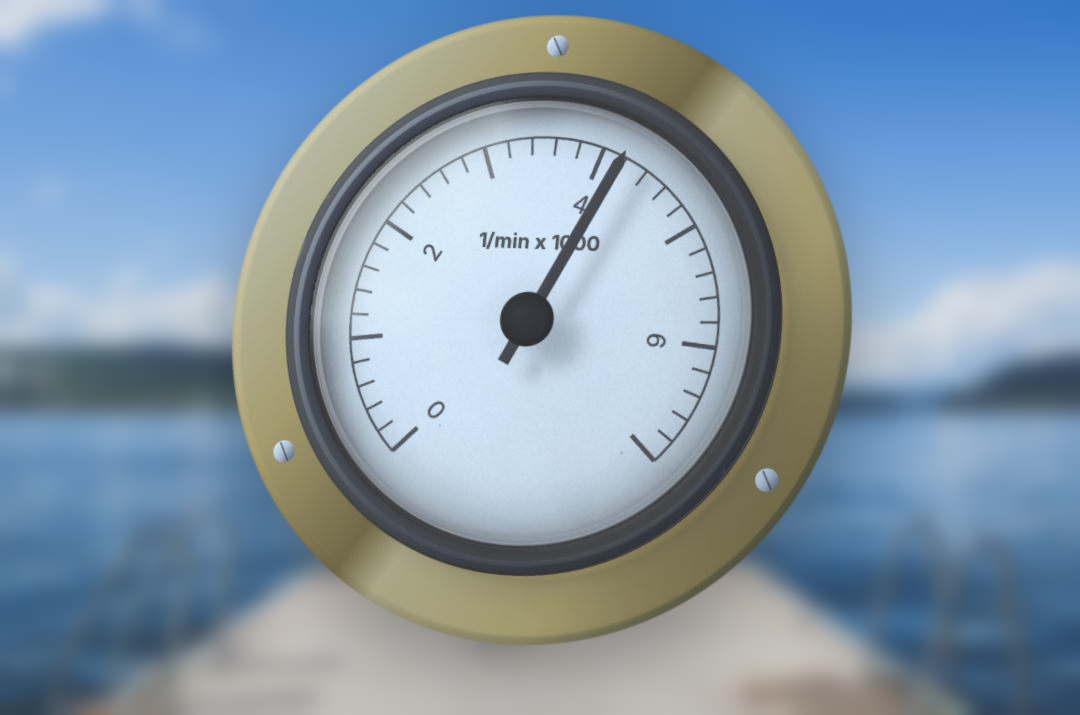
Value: 4200
